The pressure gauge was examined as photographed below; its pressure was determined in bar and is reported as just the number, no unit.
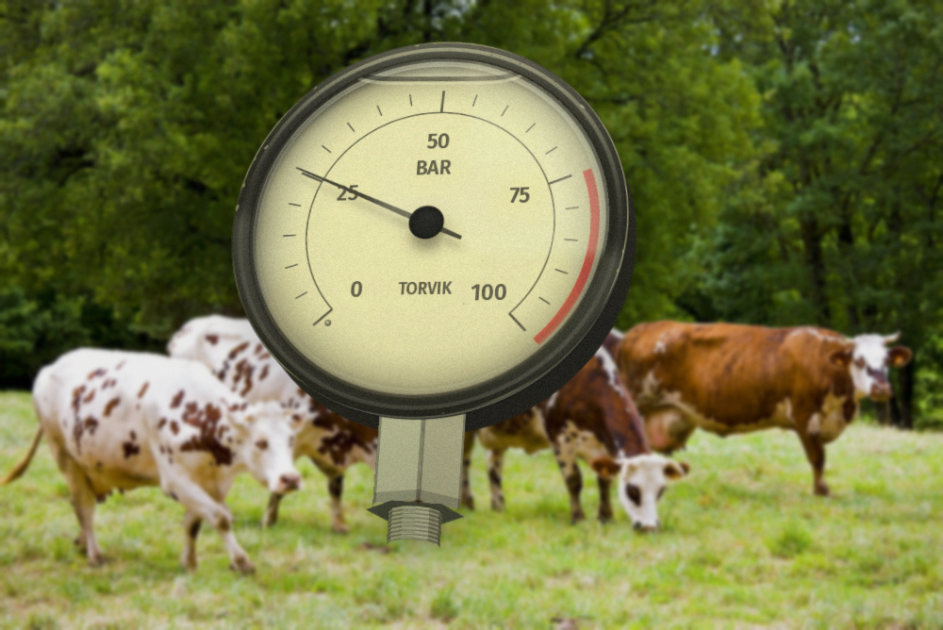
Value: 25
